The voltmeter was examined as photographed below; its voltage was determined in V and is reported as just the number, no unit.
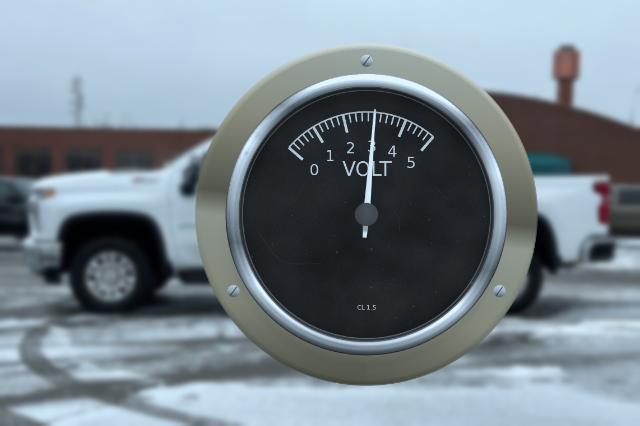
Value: 3
